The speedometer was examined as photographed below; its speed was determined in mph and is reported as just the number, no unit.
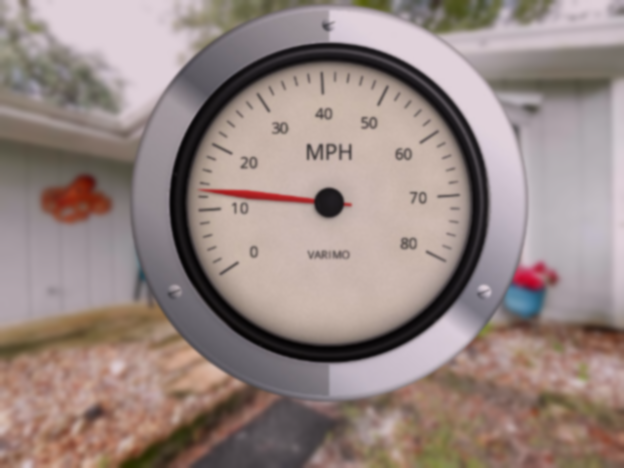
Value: 13
